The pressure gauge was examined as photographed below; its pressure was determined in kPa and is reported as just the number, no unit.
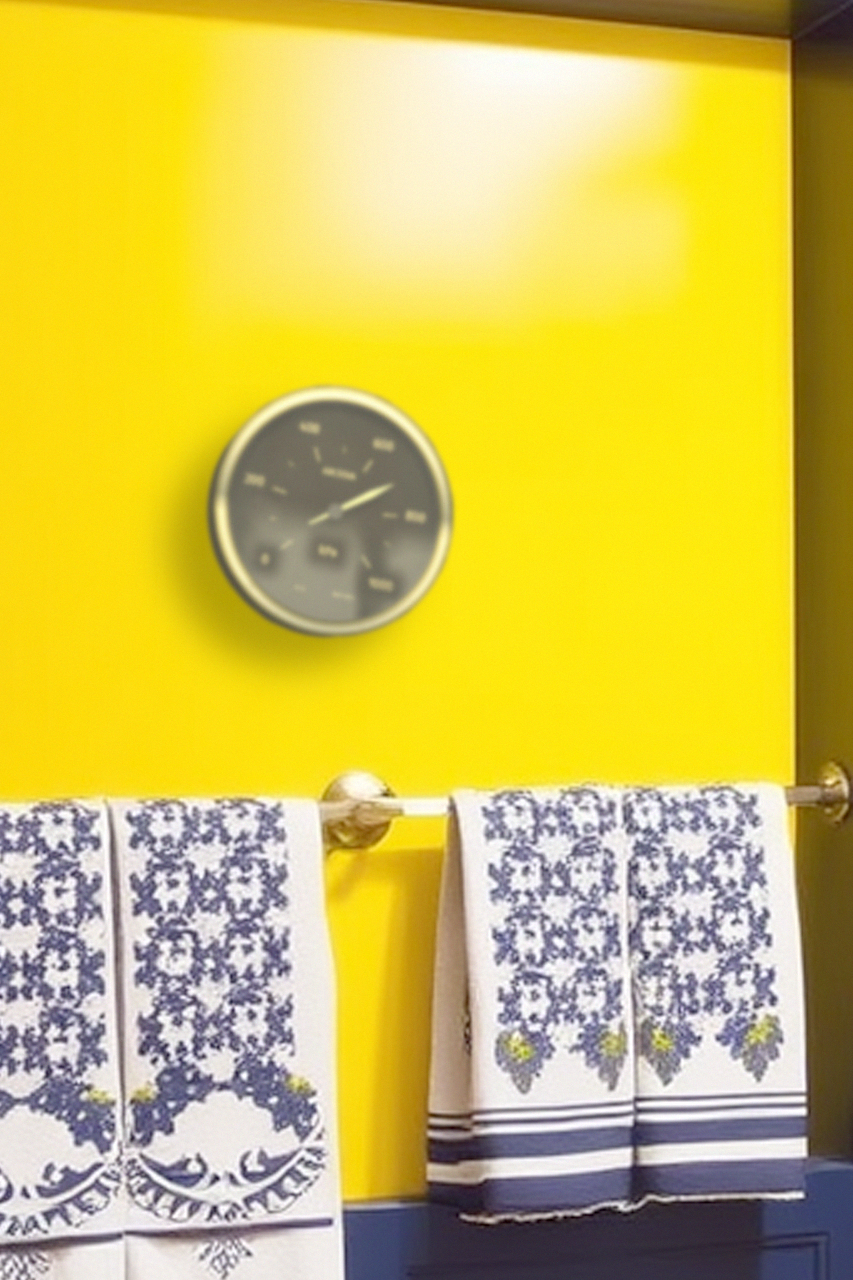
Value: 700
